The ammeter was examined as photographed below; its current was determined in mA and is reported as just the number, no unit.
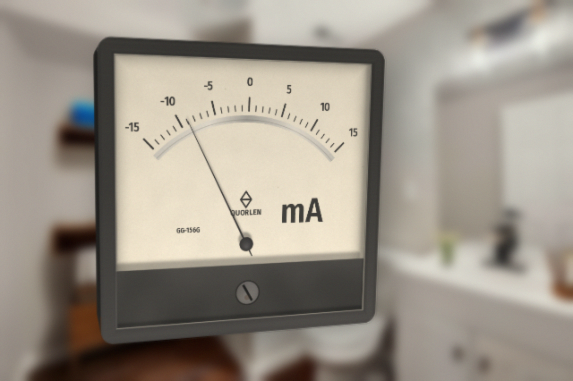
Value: -9
